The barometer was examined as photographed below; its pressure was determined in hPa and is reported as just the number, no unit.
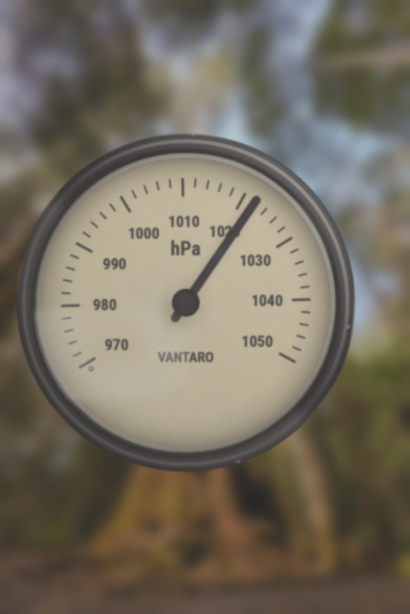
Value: 1022
